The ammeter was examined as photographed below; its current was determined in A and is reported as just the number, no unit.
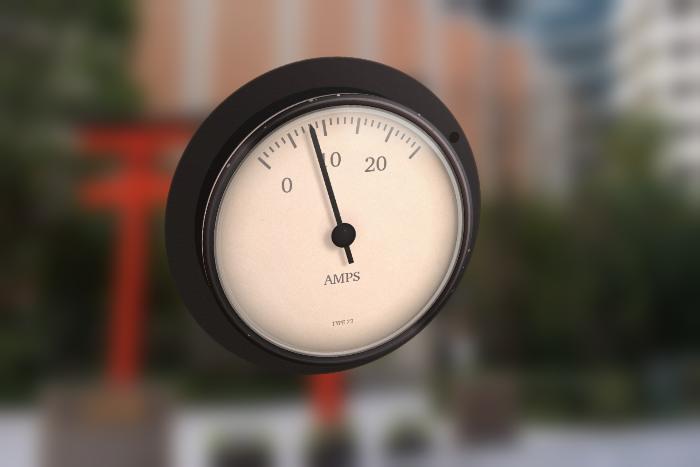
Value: 8
